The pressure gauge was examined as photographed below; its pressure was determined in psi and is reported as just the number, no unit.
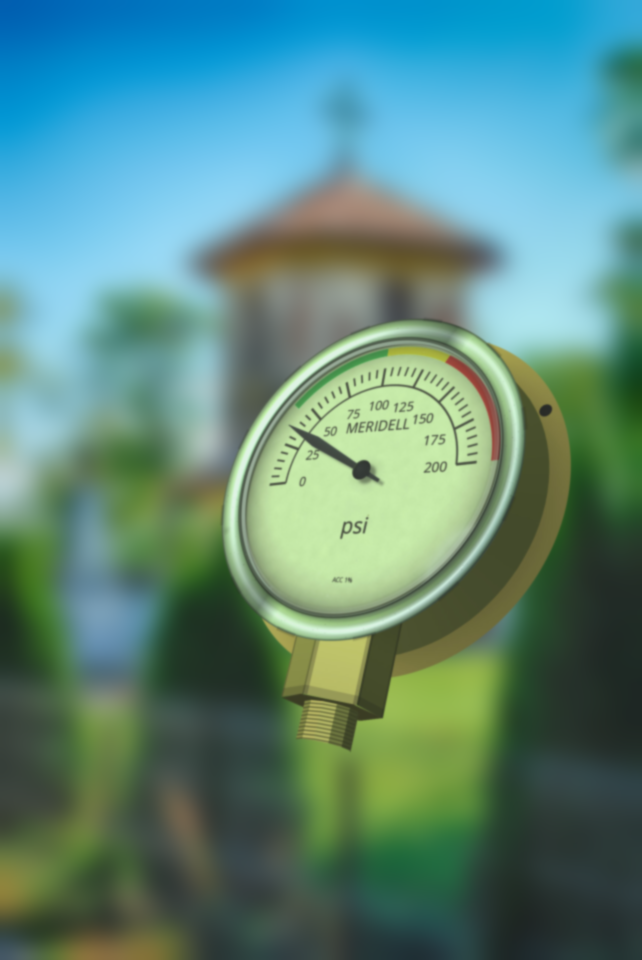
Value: 35
